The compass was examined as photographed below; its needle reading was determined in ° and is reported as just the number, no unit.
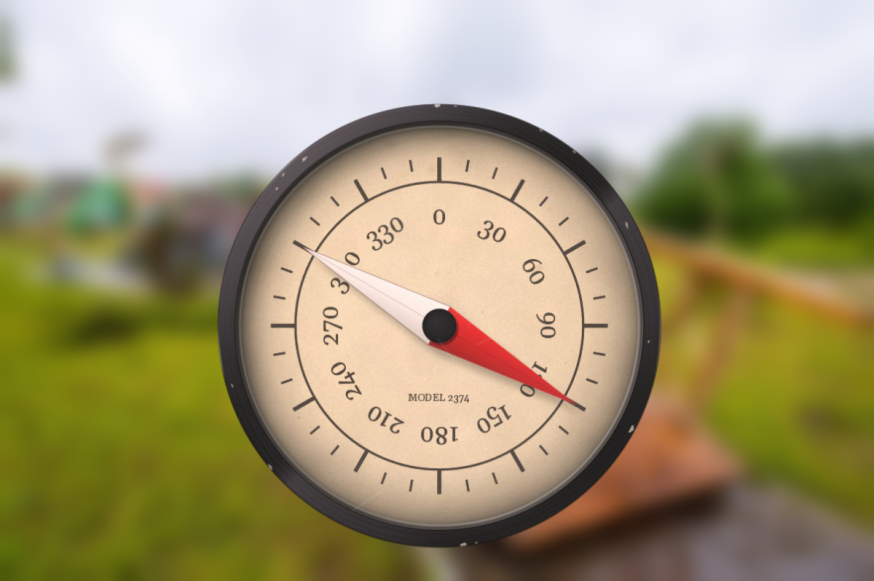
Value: 120
